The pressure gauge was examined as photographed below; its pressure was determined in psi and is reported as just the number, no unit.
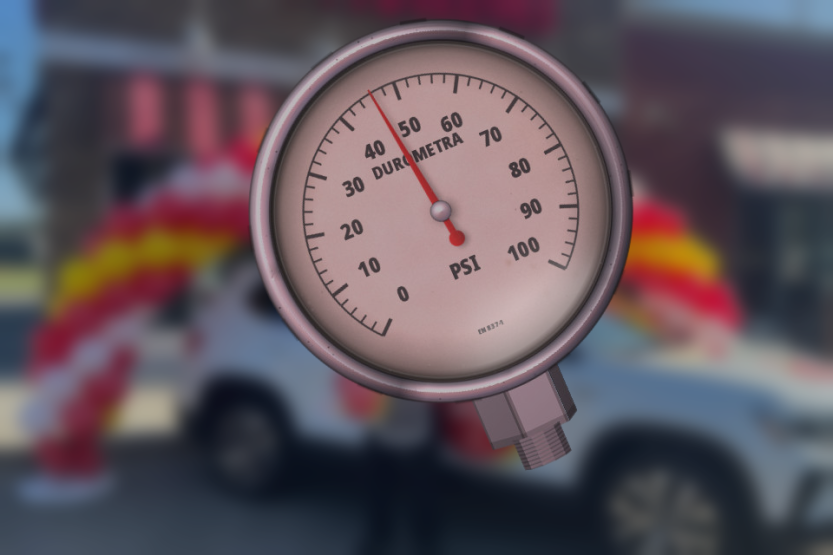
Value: 46
